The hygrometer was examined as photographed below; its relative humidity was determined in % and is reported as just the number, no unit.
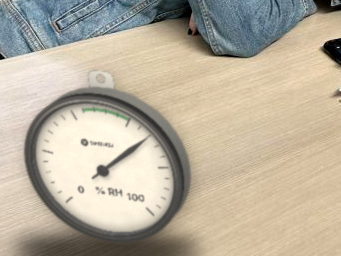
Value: 68
